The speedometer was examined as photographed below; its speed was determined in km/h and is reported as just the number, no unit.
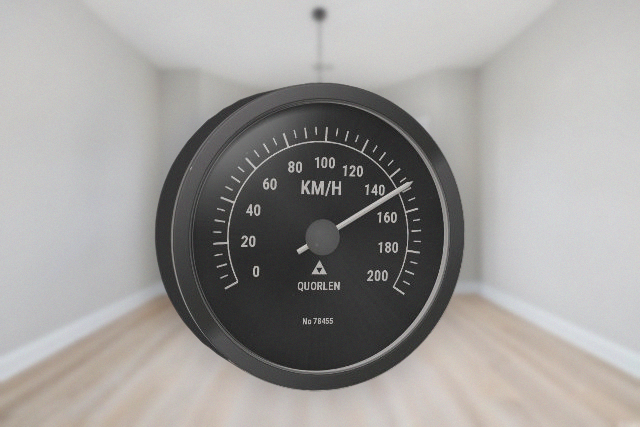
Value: 147.5
